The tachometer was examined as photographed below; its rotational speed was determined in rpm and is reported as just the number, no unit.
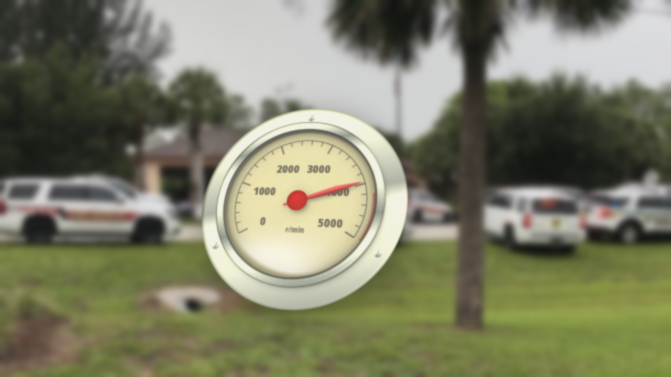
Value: 4000
